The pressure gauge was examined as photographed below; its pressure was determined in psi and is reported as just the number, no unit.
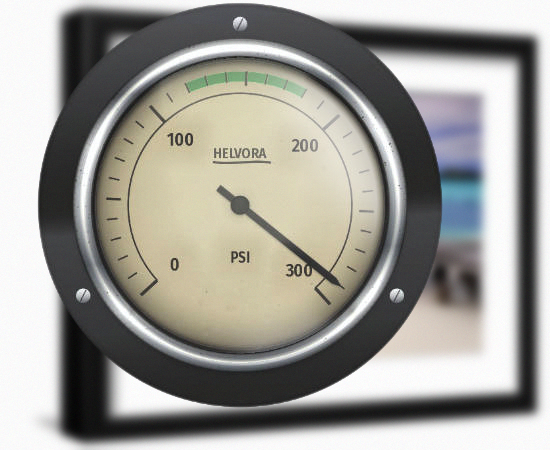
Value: 290
